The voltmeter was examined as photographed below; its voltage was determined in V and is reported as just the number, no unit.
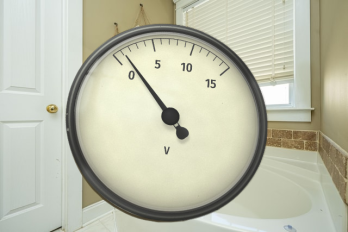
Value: 1
